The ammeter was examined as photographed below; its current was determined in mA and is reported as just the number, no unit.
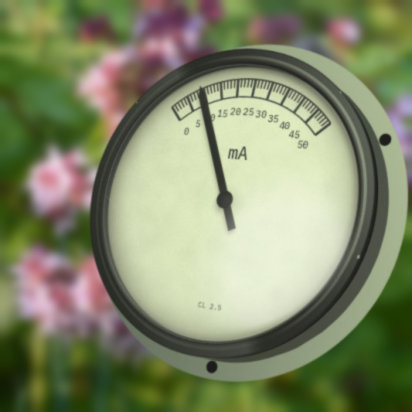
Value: 10
